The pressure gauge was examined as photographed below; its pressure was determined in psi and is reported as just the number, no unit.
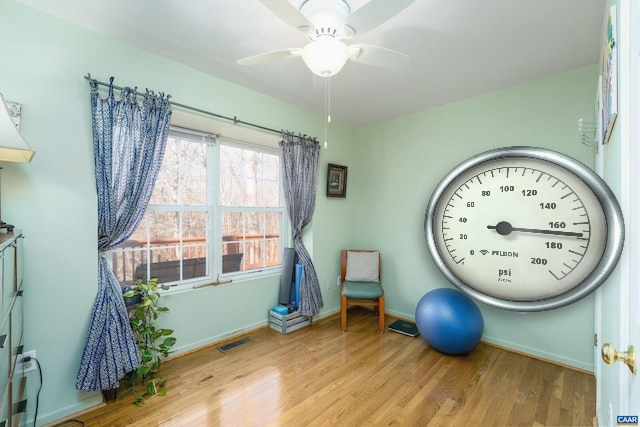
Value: 167.5
